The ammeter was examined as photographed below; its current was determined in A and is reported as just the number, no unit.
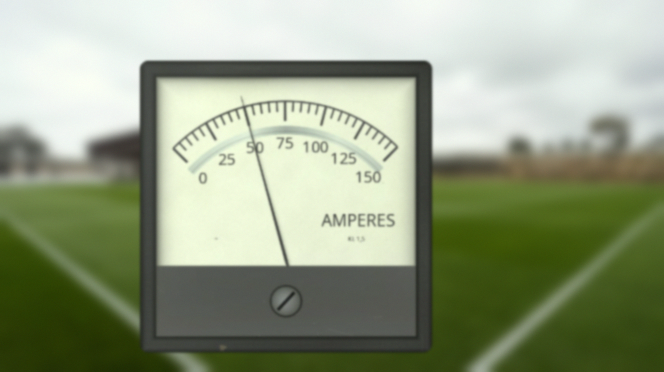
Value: 50
